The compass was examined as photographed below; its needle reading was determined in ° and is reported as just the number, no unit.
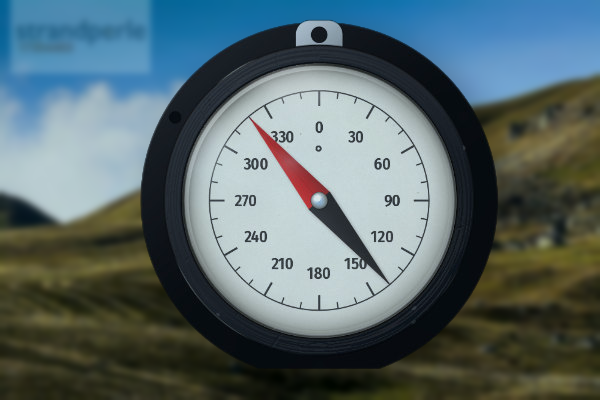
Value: 320
